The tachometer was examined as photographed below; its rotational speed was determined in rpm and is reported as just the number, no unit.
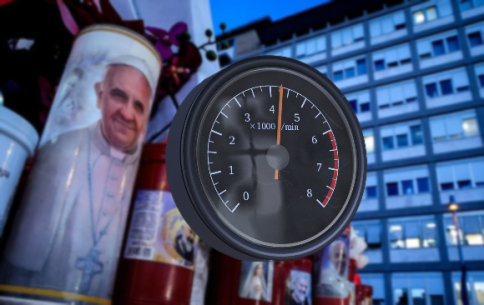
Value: 4250
